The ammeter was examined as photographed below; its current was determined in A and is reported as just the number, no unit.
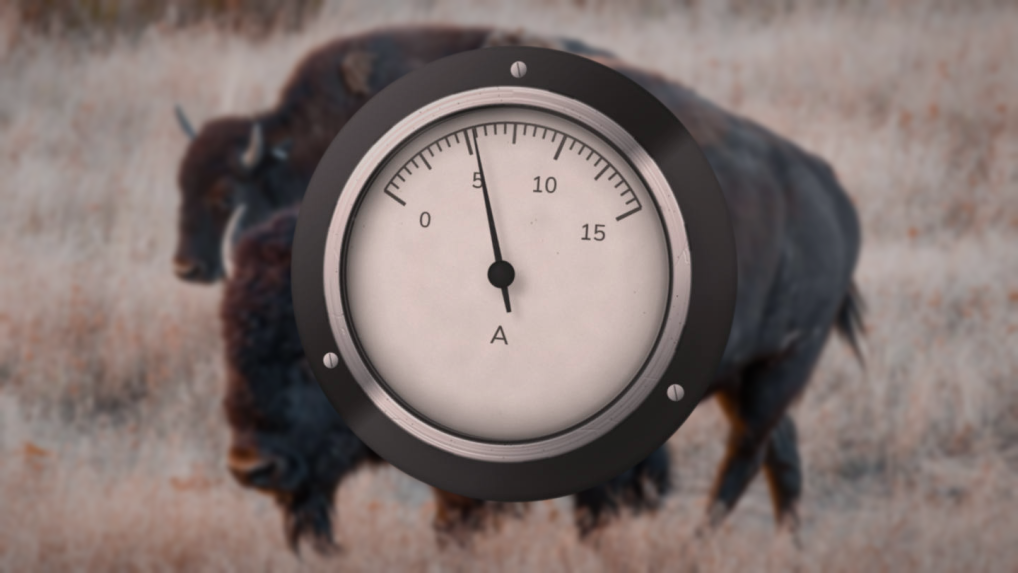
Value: 5.5
